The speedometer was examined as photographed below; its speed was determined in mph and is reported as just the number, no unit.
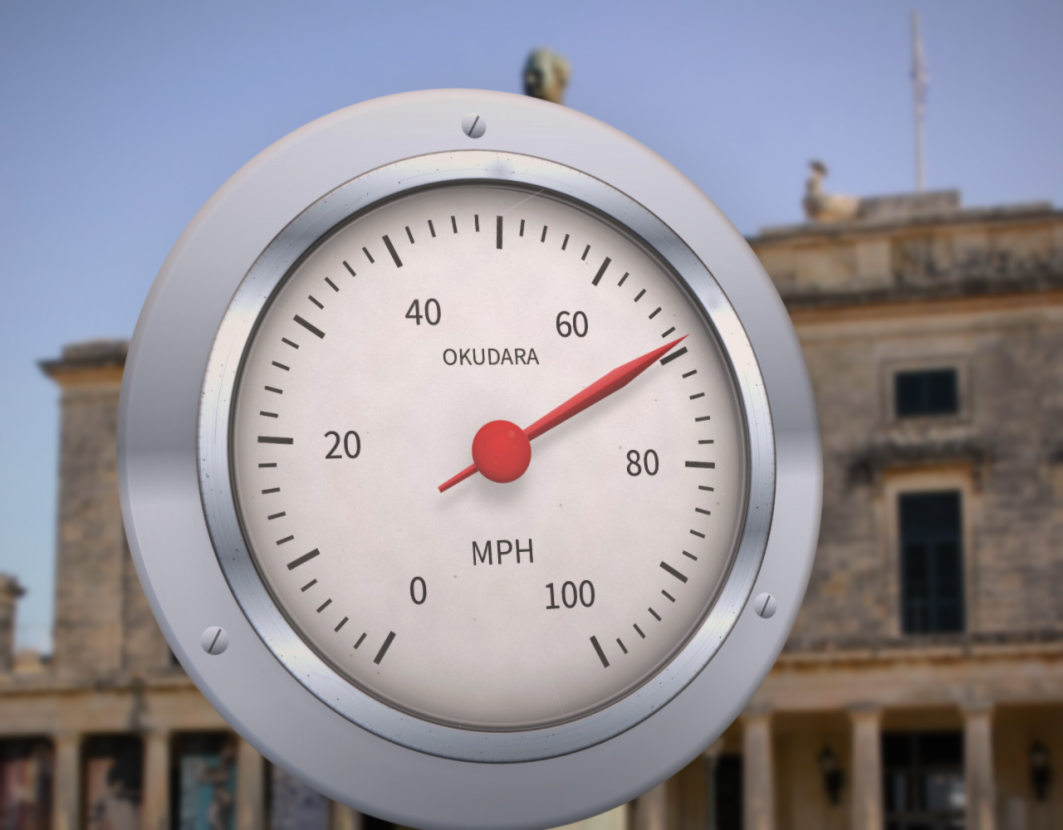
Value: 69
